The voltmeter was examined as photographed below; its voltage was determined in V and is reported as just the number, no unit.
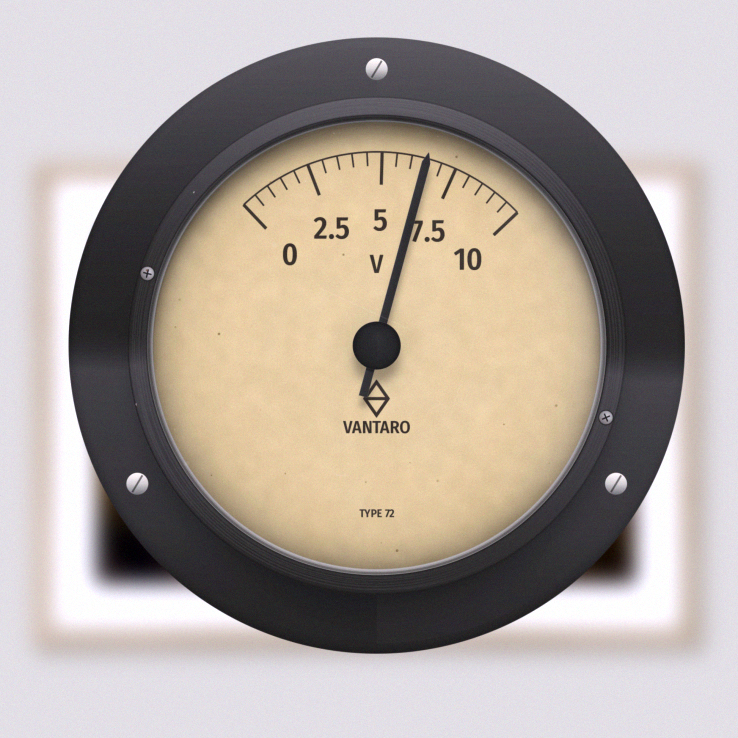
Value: 6.5
